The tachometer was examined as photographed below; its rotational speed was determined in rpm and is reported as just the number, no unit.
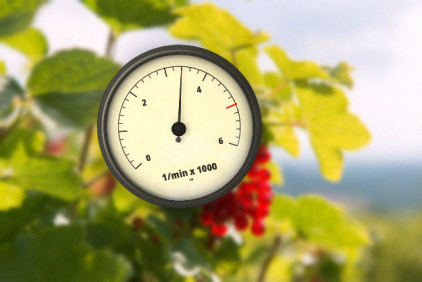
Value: 3400
